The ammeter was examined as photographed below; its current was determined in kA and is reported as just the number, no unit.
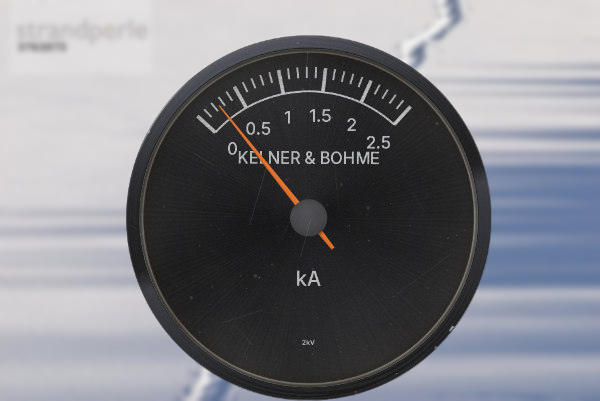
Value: 0.25
